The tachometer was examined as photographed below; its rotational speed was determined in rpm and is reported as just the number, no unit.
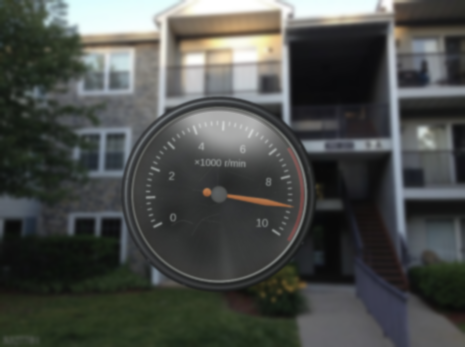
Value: 9000
